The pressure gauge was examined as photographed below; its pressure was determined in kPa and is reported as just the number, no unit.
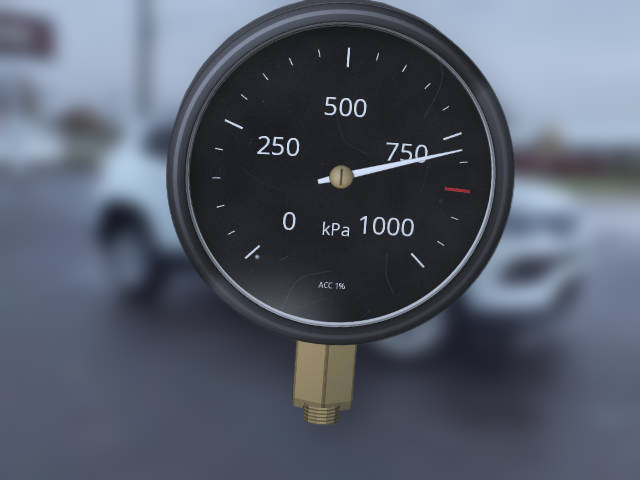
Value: 775
